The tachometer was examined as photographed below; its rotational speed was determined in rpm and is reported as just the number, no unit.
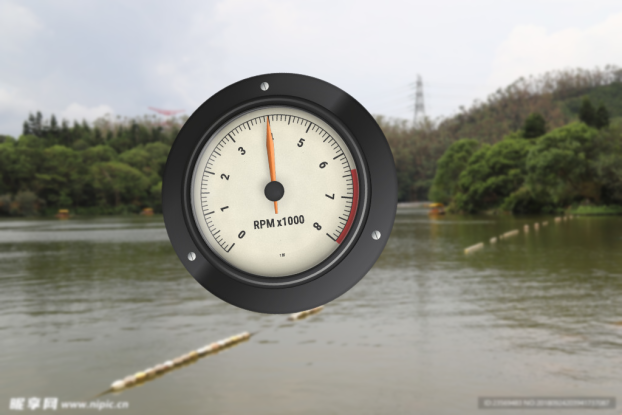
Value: 4000
